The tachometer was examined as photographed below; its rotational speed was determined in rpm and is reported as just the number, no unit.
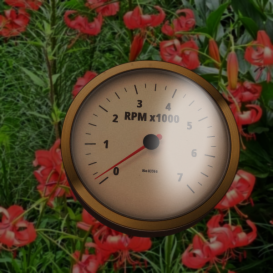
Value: 125
